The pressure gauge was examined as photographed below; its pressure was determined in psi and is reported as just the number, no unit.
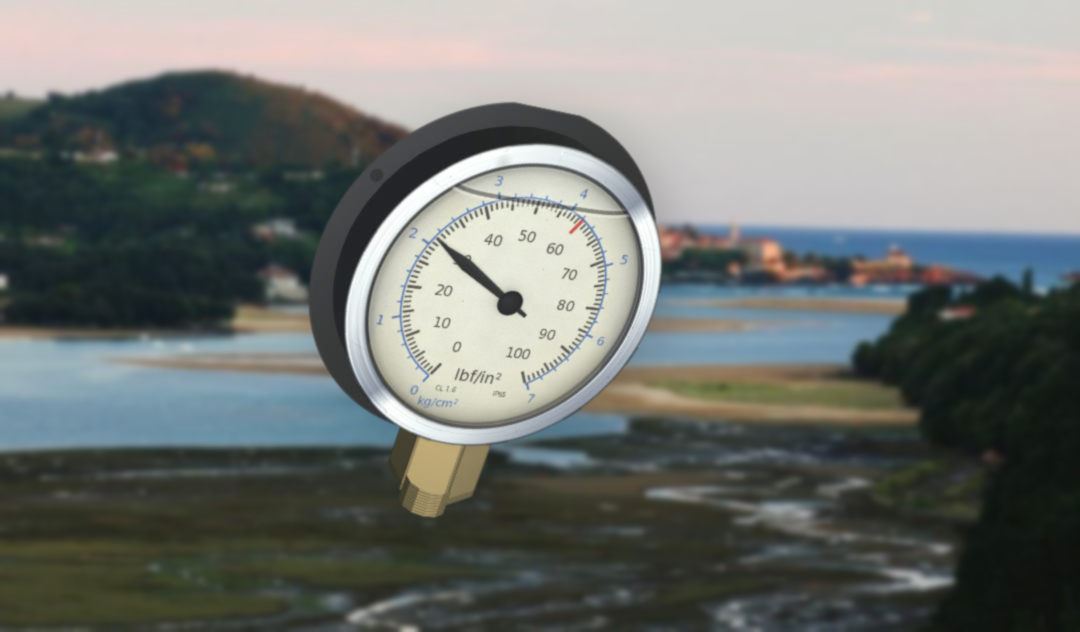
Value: 30
